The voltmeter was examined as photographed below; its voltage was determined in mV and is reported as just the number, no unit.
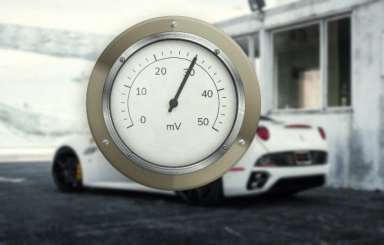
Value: 30
